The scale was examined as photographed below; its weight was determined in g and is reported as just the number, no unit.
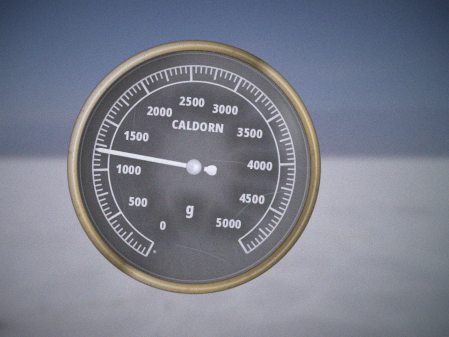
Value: 1200
